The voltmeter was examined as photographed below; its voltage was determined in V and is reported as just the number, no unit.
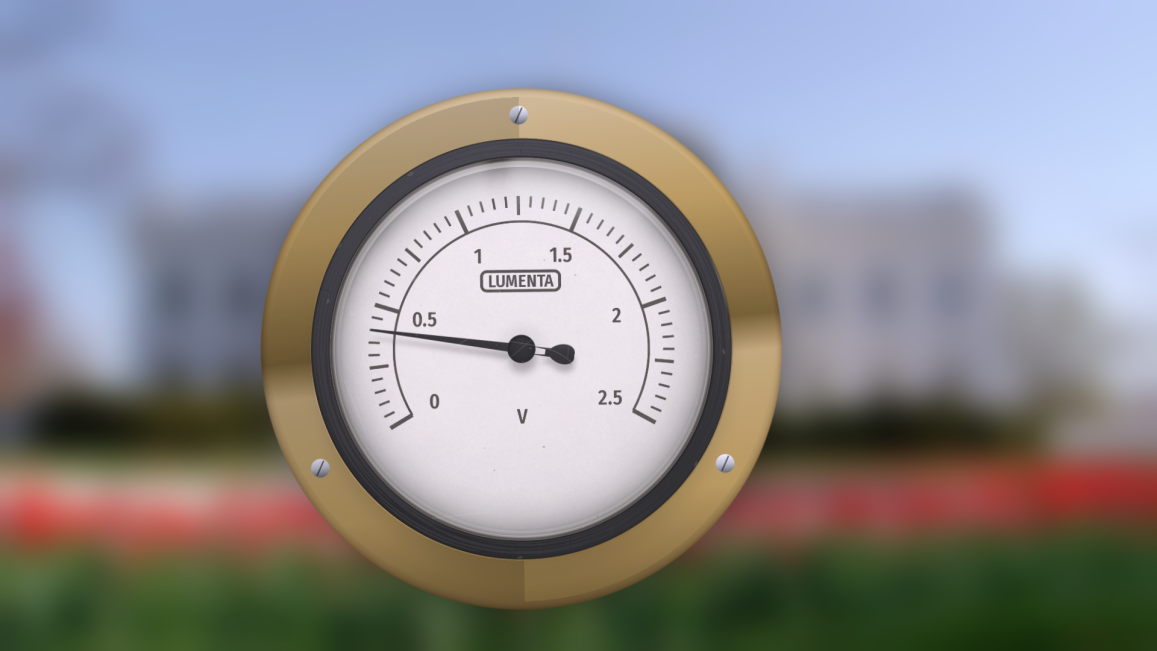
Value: 0.4
